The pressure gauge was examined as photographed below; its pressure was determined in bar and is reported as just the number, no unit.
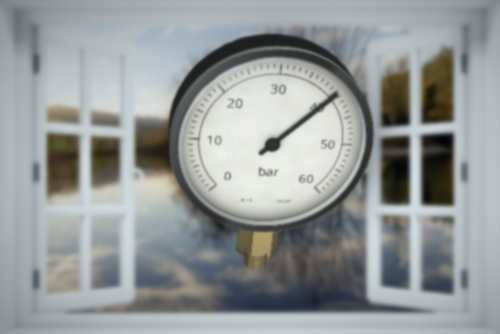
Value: 40
